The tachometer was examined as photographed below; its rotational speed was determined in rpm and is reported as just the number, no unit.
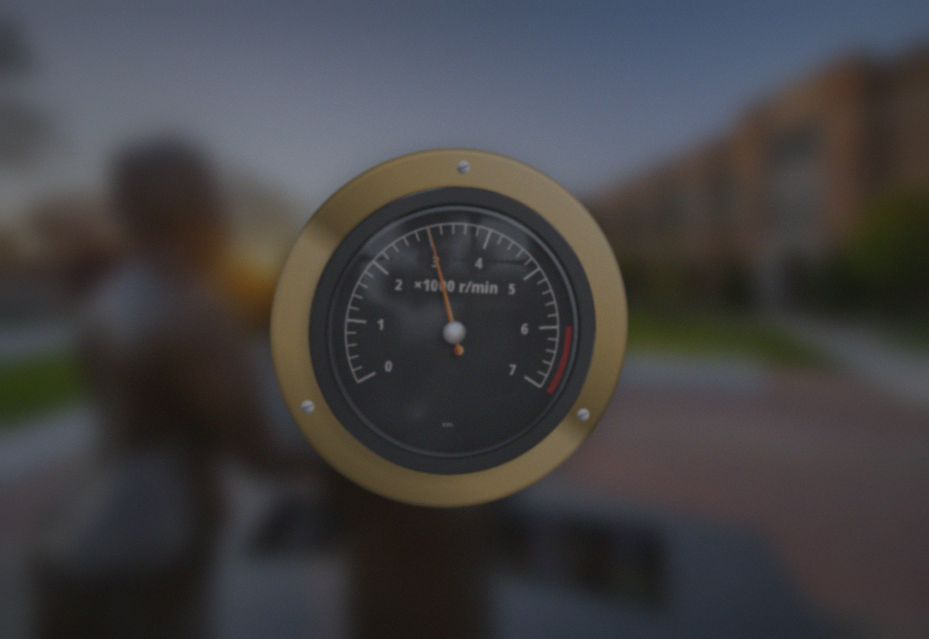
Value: 3000
